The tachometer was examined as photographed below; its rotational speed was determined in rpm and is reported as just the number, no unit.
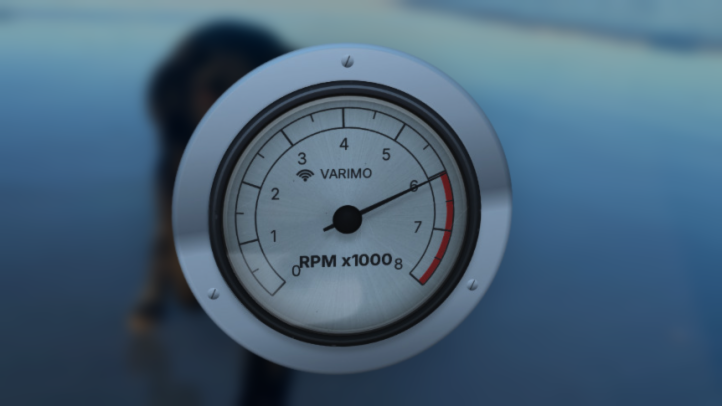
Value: 6000
